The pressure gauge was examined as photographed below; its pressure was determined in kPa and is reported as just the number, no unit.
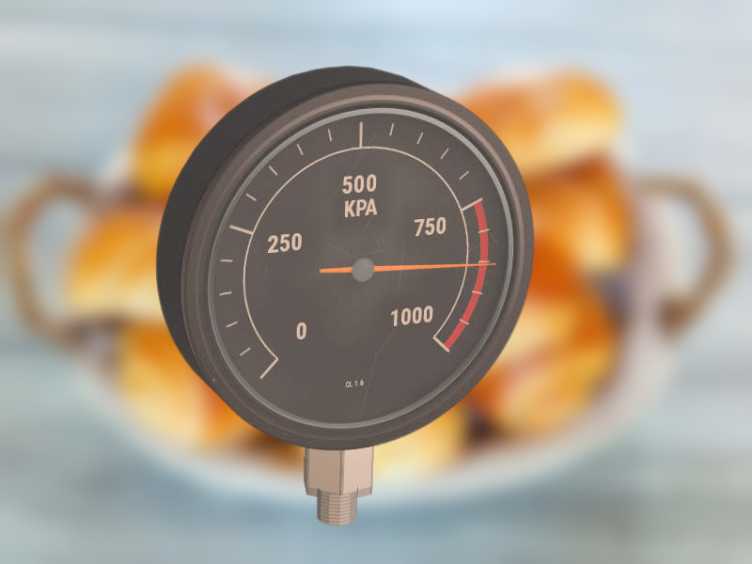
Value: 850
